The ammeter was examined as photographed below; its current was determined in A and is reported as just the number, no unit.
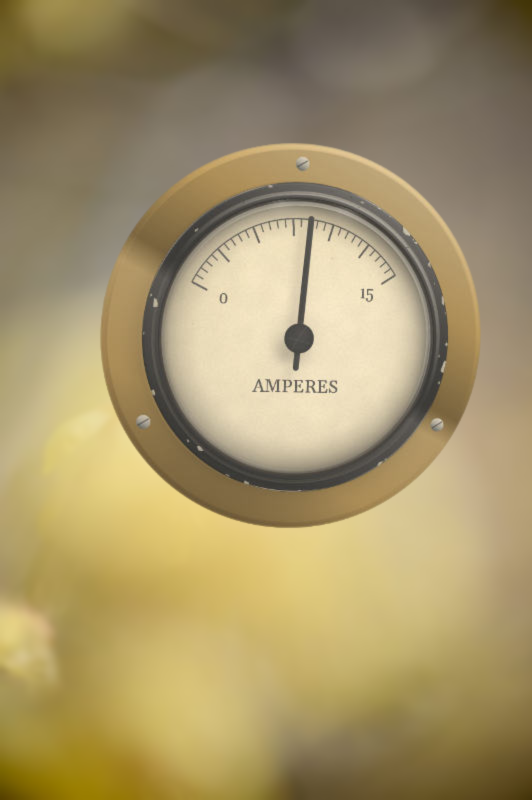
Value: 8.5
